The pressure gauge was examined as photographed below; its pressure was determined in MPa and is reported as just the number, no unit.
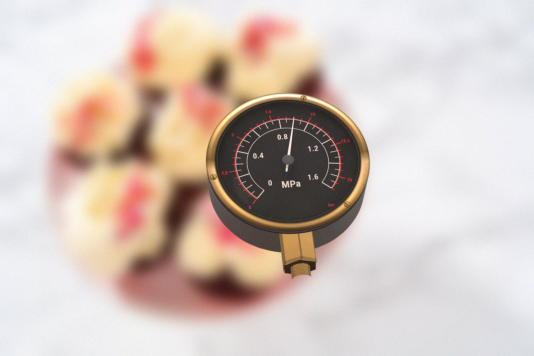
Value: 0.9
